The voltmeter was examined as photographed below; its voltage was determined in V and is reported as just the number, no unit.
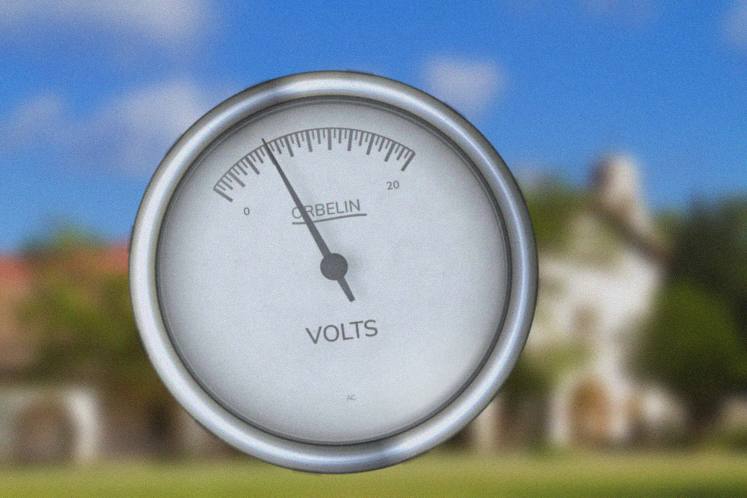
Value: 6
